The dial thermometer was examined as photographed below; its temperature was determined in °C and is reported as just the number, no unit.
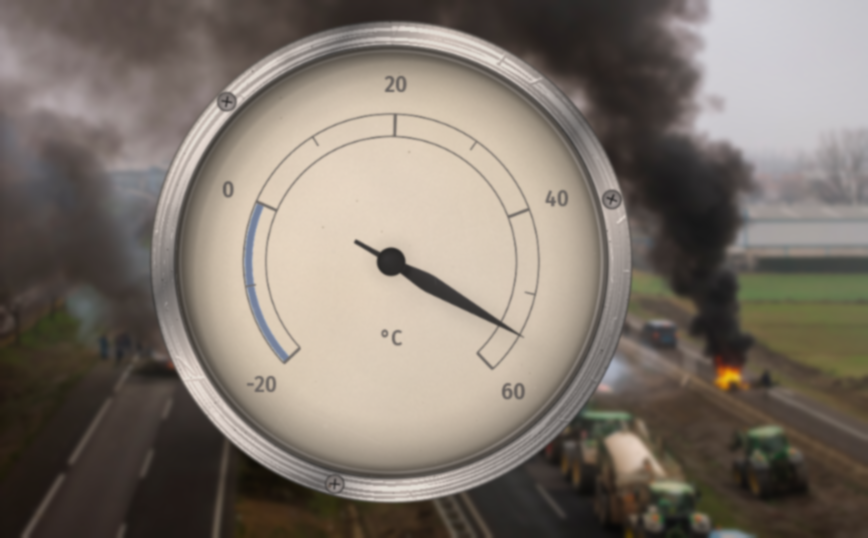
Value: 55
